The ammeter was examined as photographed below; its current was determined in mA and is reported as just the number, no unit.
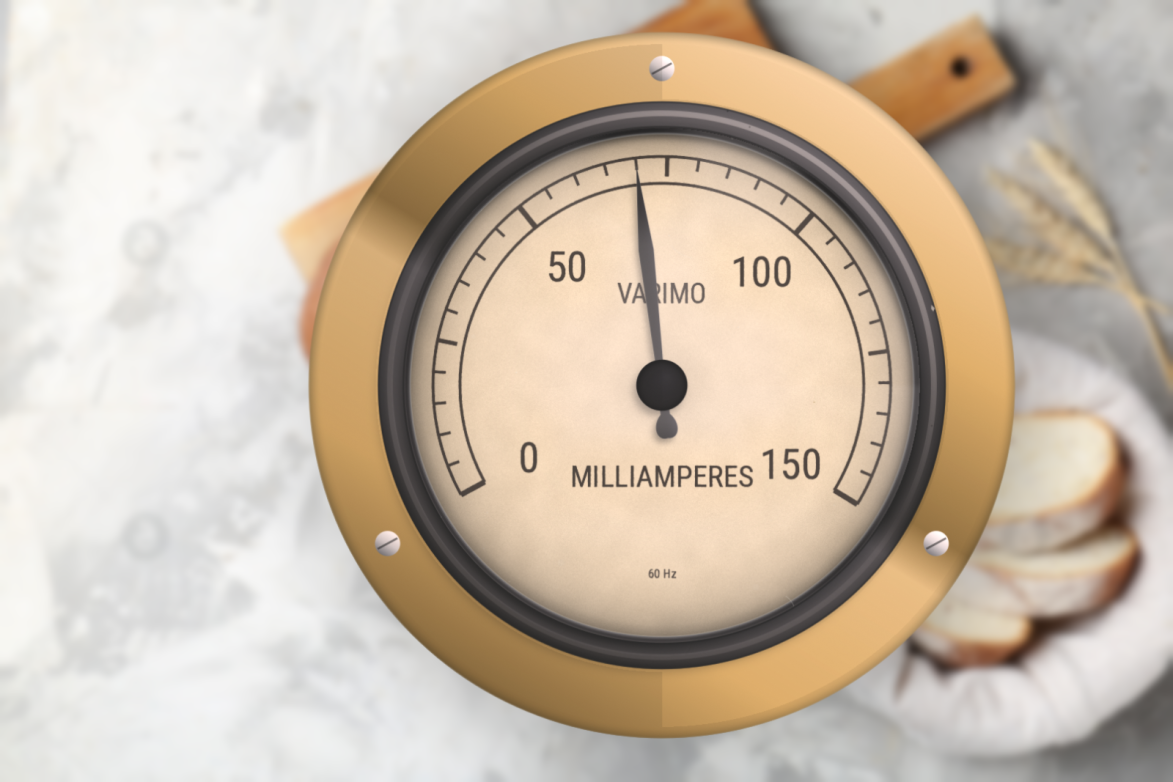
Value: 70
